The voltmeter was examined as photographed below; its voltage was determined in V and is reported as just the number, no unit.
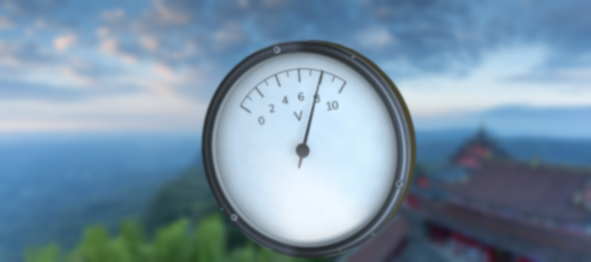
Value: 8
